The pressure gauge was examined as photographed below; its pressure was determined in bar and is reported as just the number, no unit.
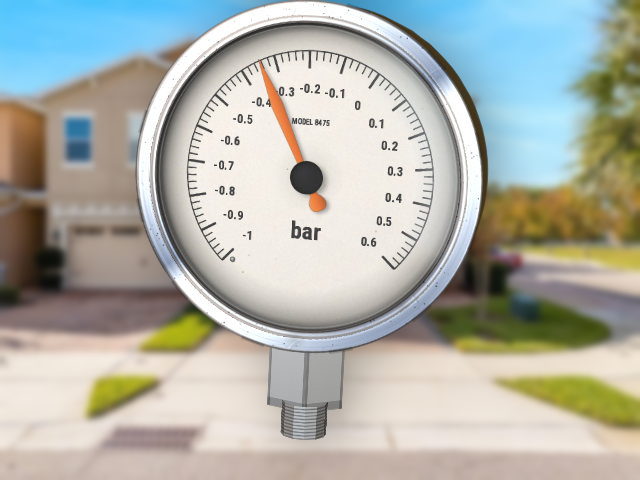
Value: -0.34
